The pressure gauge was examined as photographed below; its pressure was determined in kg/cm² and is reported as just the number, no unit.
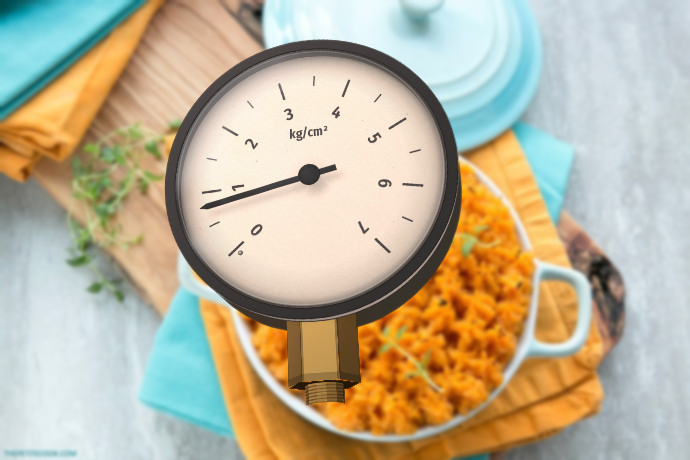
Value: 0.75
